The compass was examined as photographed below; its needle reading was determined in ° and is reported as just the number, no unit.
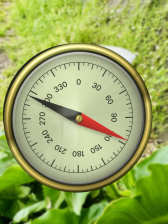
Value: 115
